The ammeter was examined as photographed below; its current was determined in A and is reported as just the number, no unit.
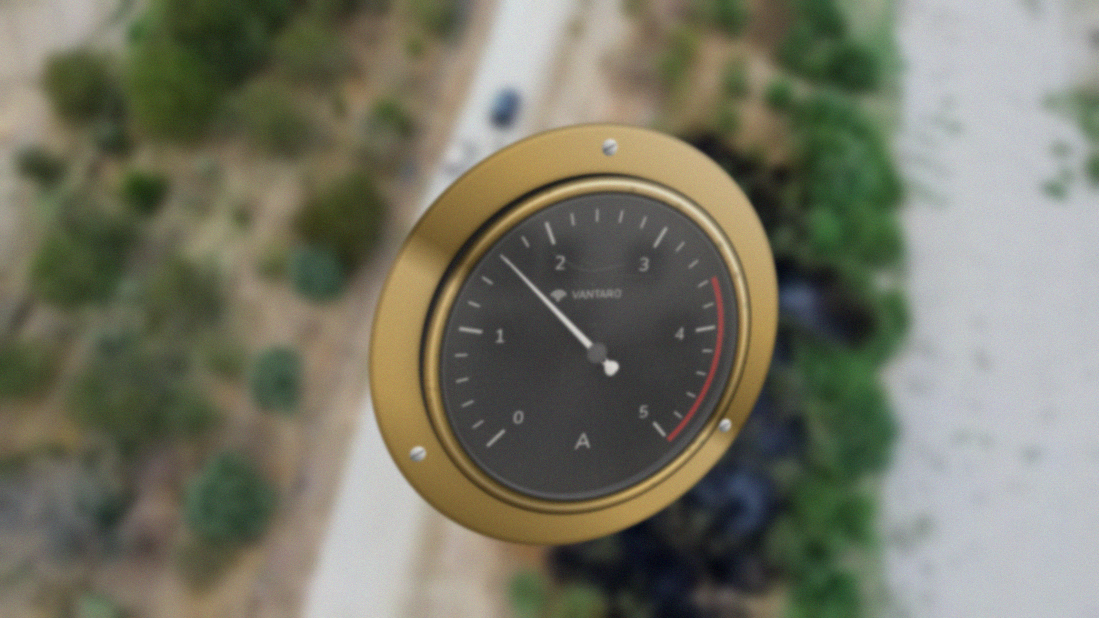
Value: 1.6
